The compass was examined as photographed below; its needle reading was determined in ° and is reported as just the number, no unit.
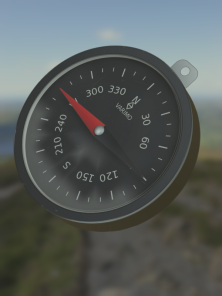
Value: 270
